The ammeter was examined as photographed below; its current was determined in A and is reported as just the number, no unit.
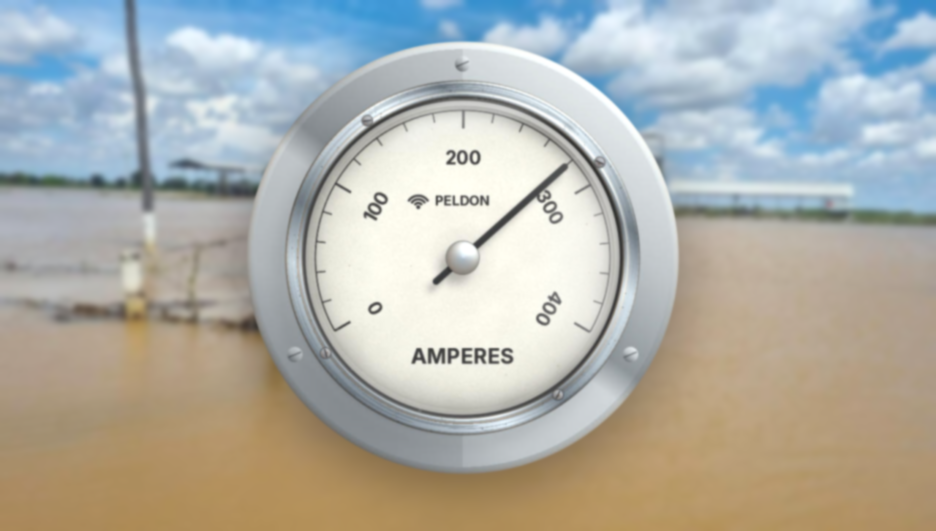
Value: 280
